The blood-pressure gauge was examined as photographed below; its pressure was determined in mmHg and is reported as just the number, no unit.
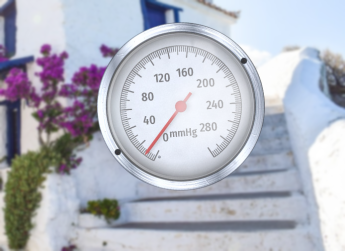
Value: 10
